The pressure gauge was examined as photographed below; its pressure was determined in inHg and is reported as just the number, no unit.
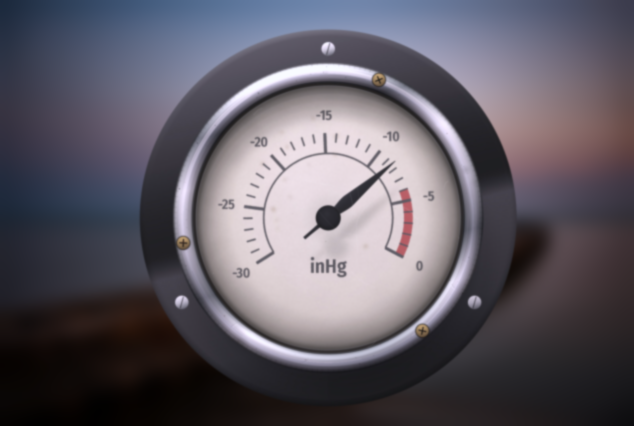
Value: -8.5
